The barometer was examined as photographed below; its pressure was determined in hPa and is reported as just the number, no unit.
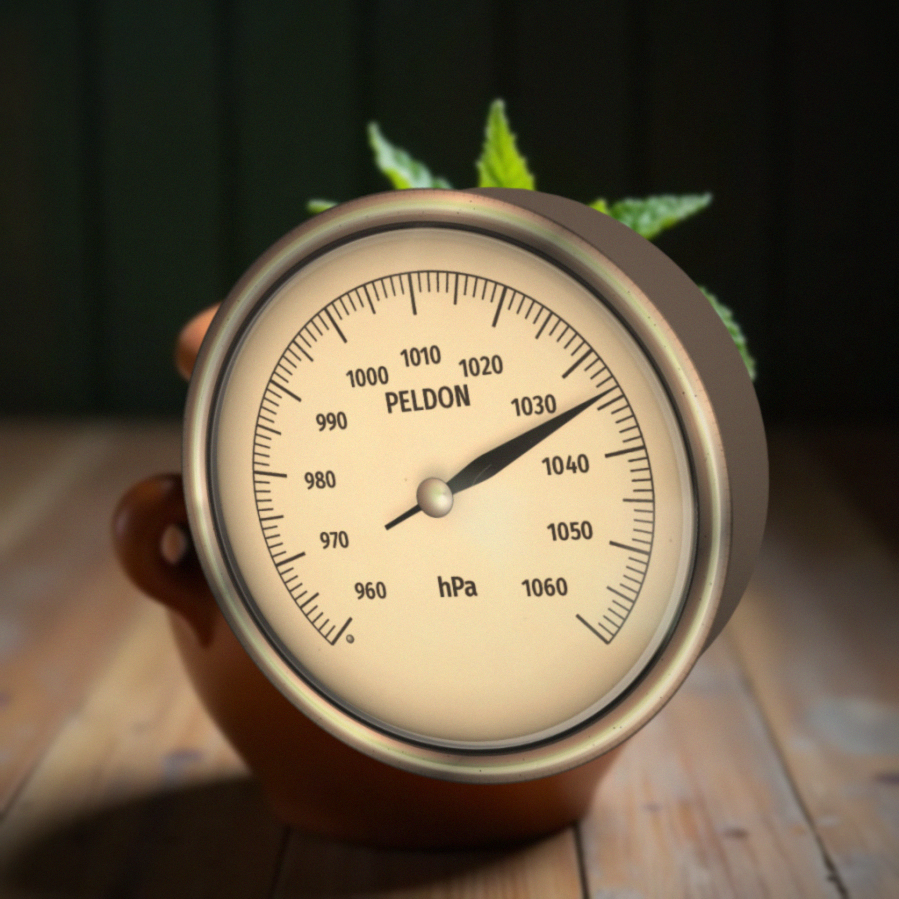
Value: 1034
